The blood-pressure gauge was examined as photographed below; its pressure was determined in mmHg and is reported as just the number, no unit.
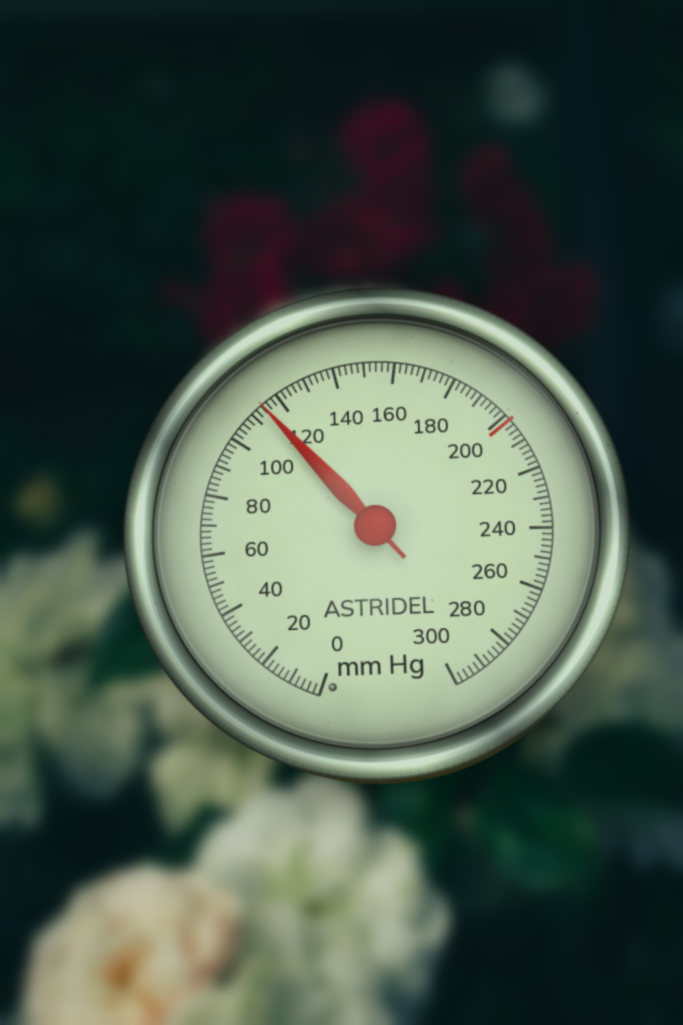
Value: 114
